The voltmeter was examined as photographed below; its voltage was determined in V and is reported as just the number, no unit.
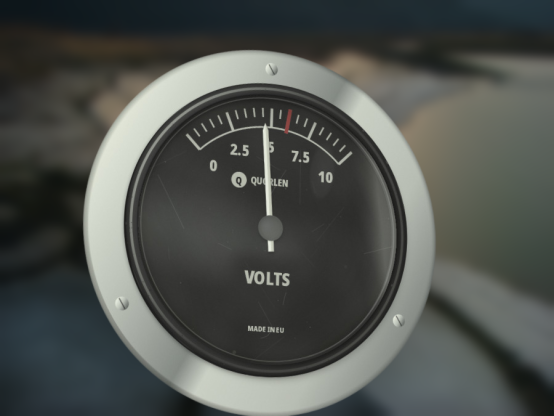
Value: 4.5
